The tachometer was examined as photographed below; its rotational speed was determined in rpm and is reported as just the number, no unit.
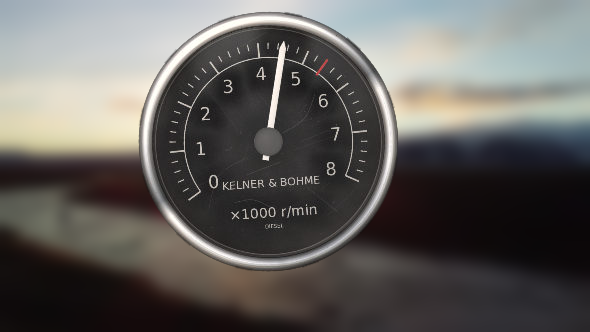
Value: 4500
